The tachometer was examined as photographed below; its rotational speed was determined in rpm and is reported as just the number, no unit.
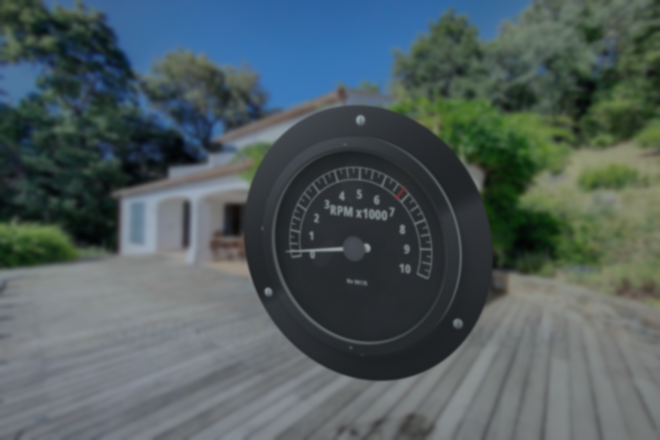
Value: 250
